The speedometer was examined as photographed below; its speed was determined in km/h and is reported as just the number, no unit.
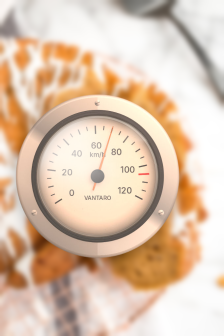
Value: 70
